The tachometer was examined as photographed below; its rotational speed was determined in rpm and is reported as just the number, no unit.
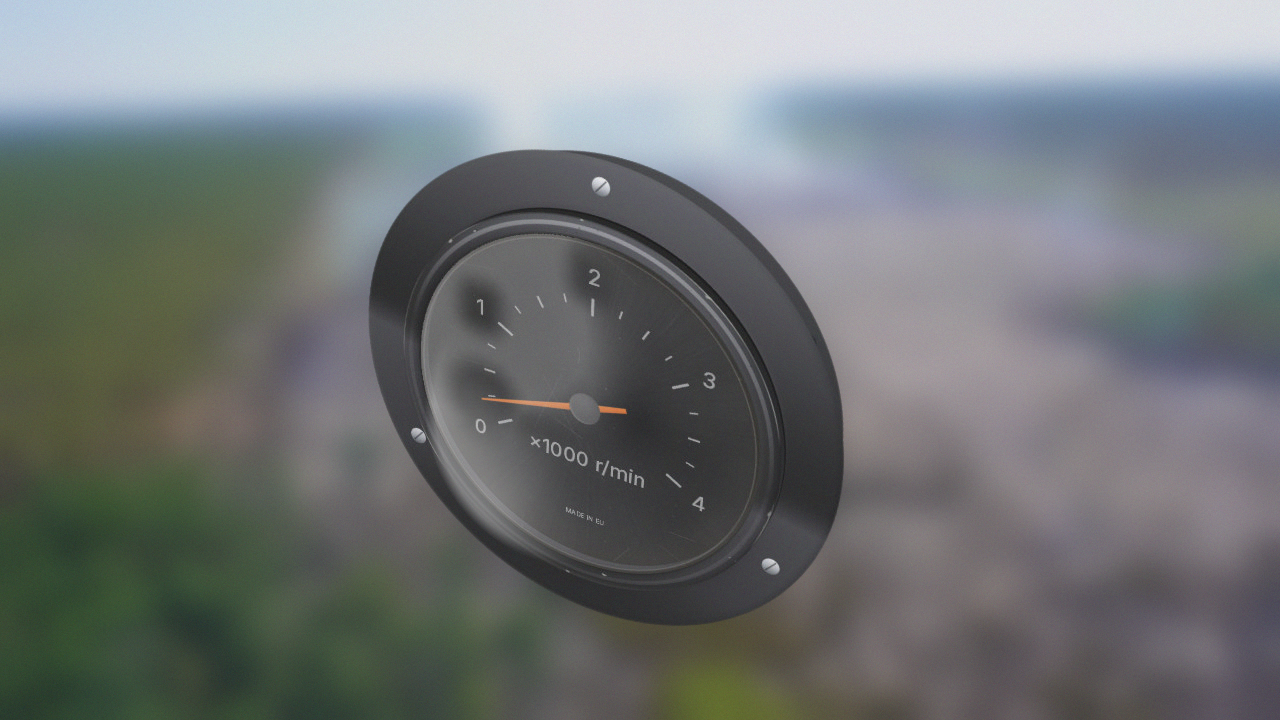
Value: 250
